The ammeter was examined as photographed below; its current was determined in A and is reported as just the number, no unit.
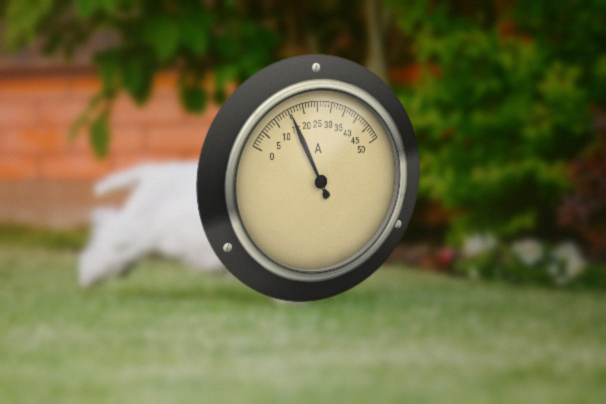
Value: 15
